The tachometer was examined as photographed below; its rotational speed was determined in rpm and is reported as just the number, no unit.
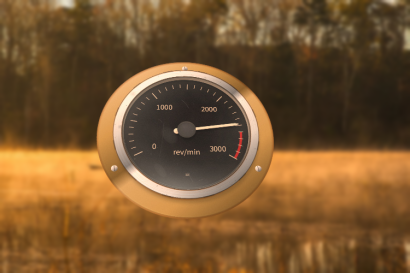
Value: 2500
